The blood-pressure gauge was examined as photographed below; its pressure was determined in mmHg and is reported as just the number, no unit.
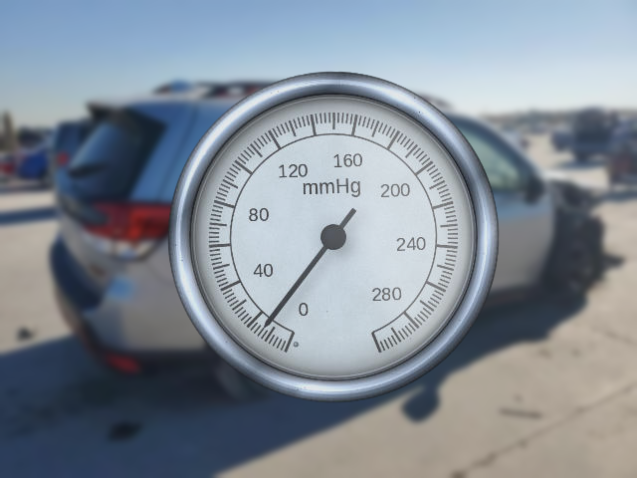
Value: 14
